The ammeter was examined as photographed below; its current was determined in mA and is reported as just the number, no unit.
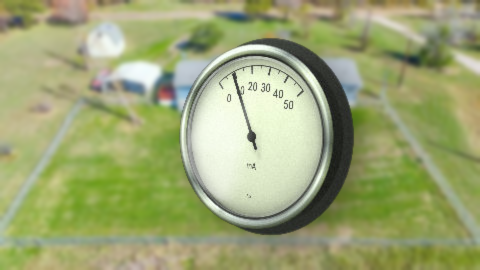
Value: 10
